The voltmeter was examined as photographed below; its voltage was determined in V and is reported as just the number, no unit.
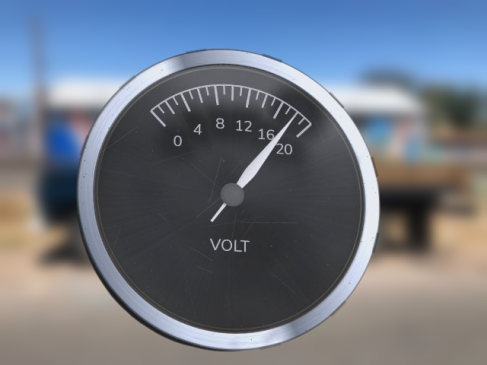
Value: 18
